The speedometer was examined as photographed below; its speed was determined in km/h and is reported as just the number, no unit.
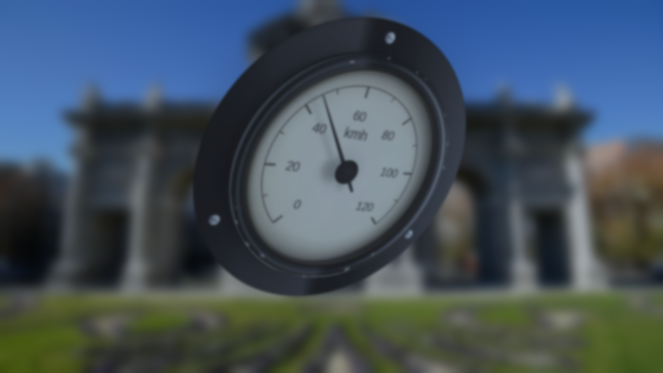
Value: 45
